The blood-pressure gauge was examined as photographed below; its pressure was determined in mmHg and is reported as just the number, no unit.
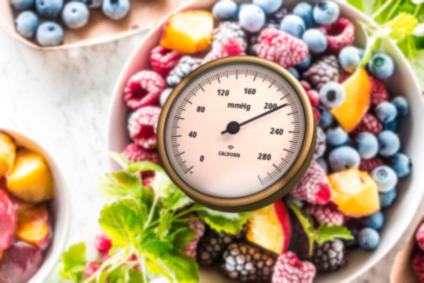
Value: 210
